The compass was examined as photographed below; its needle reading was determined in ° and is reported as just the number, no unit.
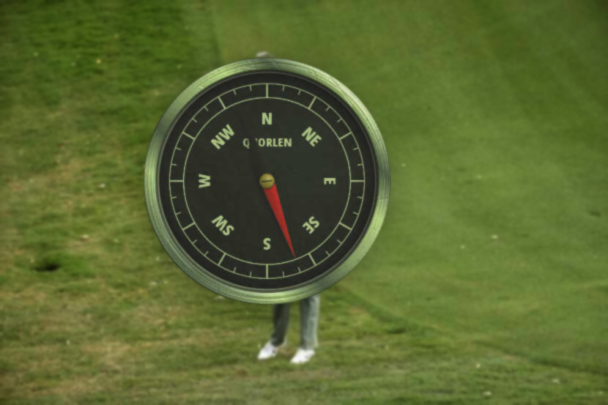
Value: 160
